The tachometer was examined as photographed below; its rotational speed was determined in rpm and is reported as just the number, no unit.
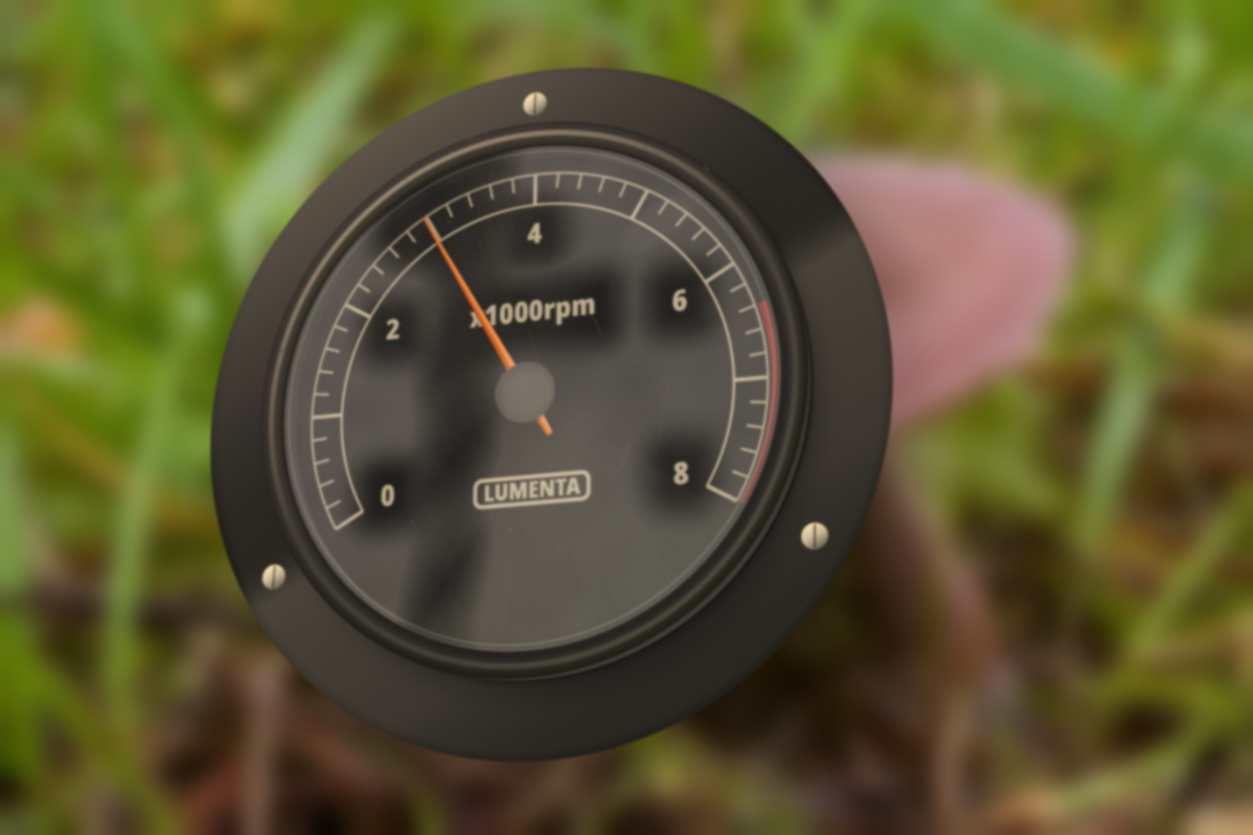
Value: 3000
